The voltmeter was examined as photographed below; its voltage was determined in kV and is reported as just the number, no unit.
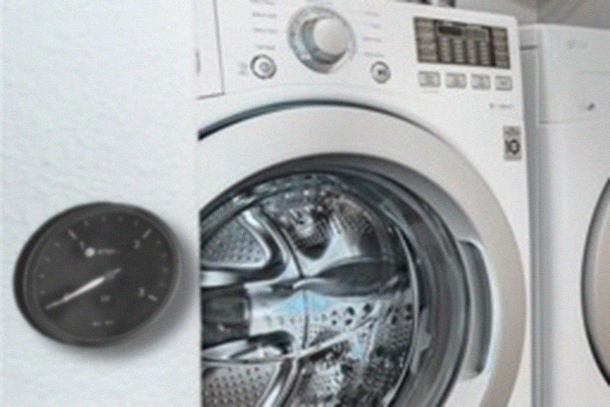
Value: 0
